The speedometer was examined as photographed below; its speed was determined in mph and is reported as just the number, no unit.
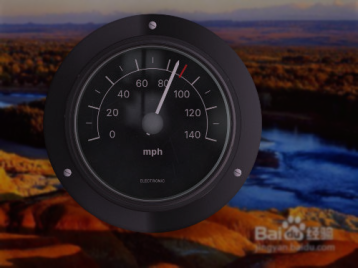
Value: 85
